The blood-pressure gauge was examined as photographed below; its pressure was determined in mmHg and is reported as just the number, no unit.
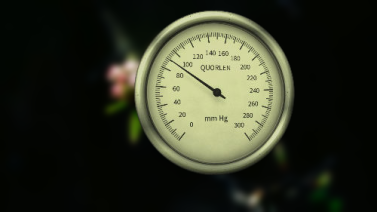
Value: 90
